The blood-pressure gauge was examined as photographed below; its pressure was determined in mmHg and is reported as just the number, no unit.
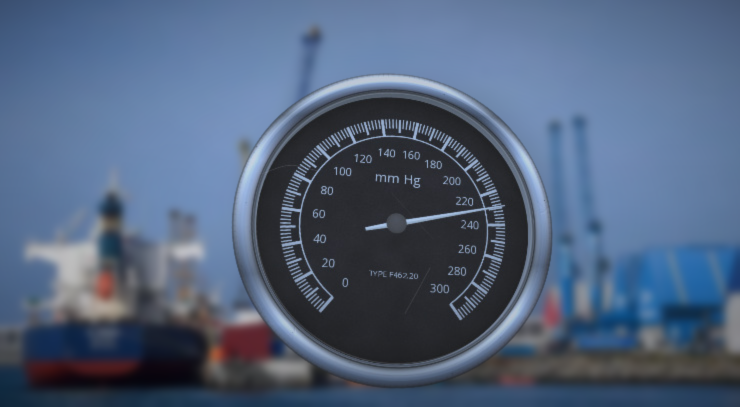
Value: 230
